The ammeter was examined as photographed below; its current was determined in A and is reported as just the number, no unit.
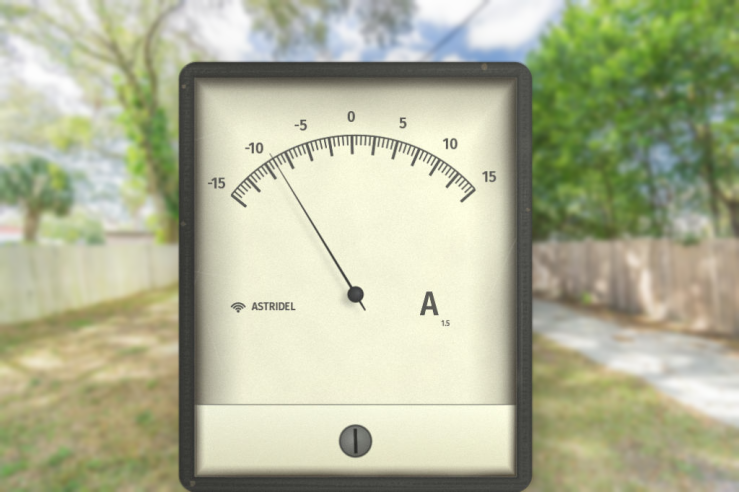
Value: -9
